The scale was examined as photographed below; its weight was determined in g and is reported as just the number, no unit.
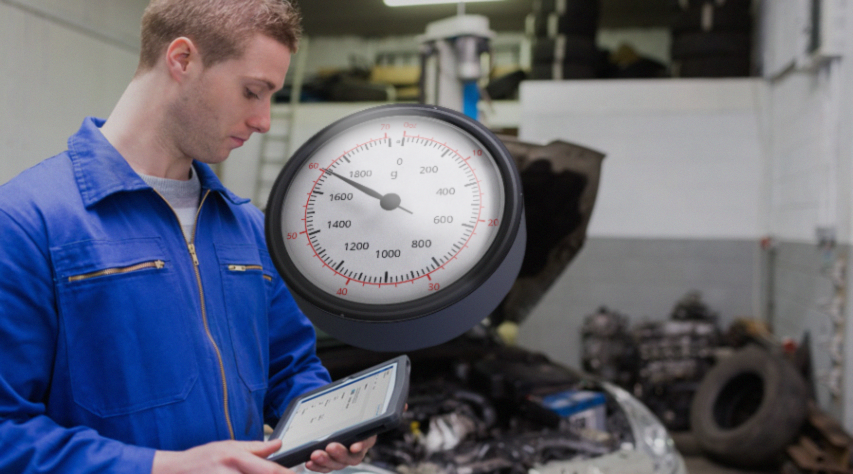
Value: 1700
